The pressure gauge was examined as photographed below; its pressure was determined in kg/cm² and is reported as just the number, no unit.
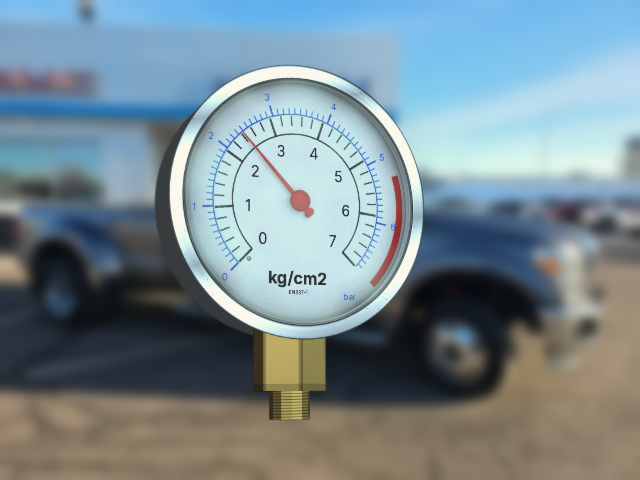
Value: 2.4
